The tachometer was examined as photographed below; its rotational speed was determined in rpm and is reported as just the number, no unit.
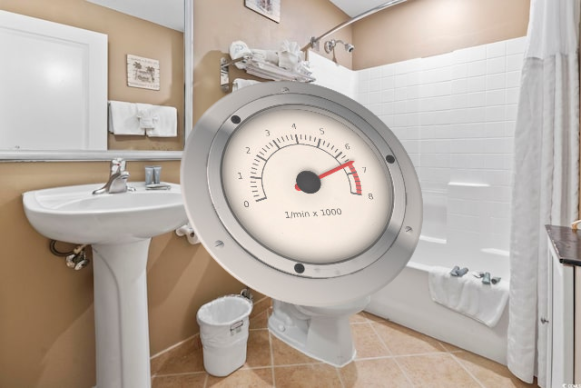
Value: 6600
